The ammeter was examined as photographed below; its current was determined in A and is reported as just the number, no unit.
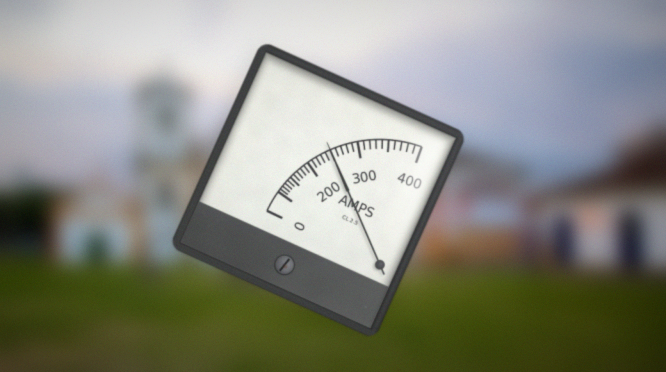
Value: 250
